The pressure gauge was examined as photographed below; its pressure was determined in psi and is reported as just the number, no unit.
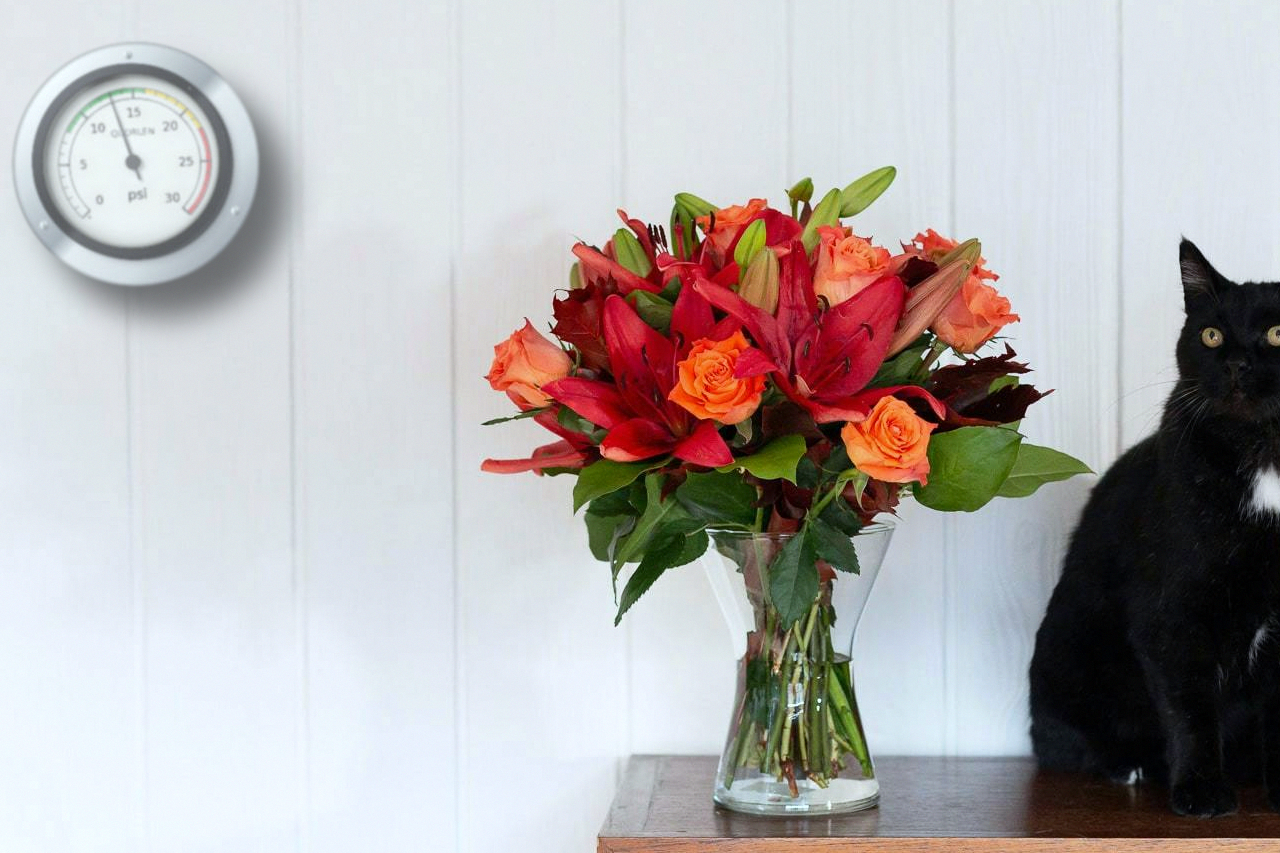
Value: 13
